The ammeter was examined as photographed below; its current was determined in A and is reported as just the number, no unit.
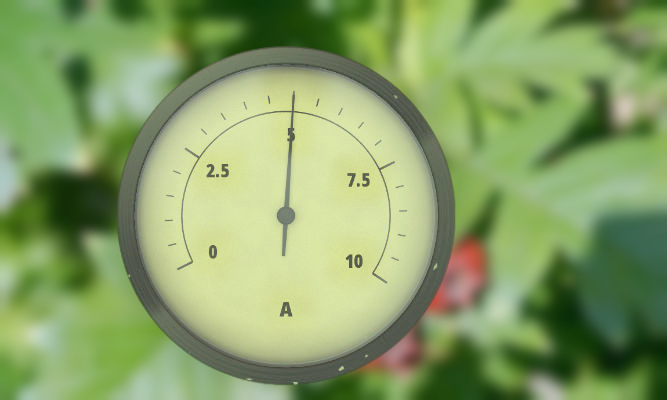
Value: 5
